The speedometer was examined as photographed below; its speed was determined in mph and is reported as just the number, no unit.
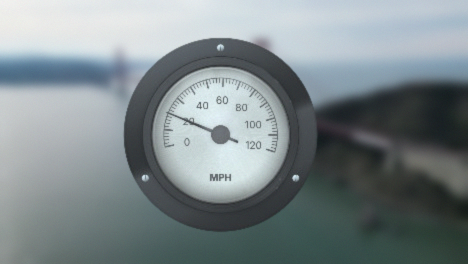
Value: 20
